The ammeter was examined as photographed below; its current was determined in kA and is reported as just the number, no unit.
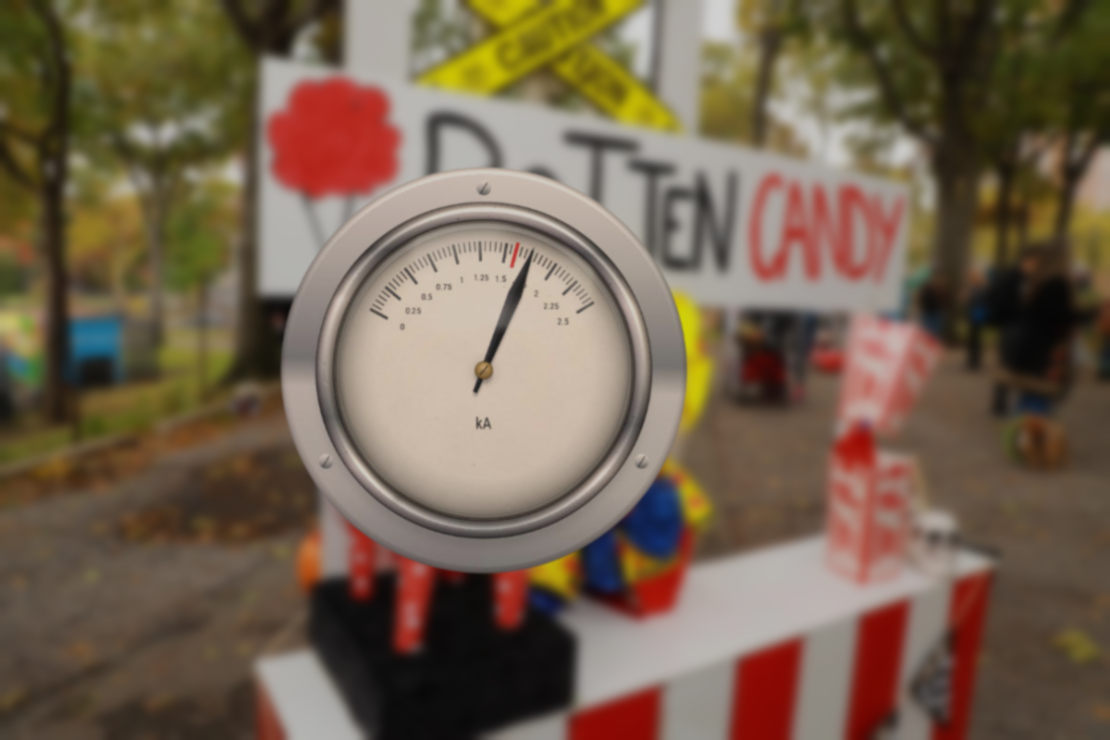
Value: 1.75
